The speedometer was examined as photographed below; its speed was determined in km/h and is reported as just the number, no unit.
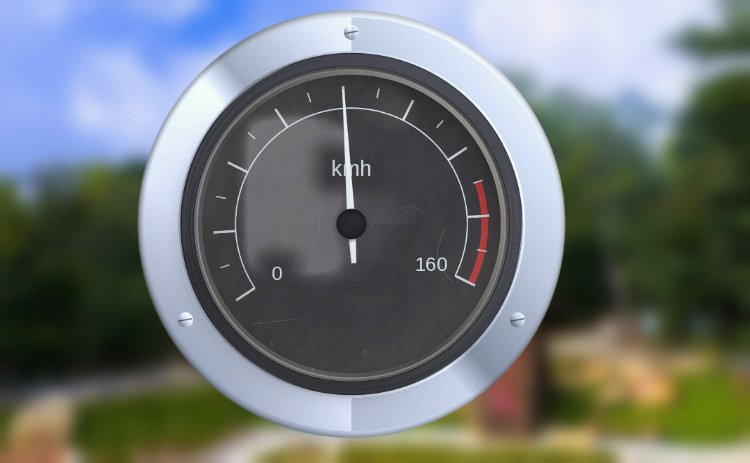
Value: 80
